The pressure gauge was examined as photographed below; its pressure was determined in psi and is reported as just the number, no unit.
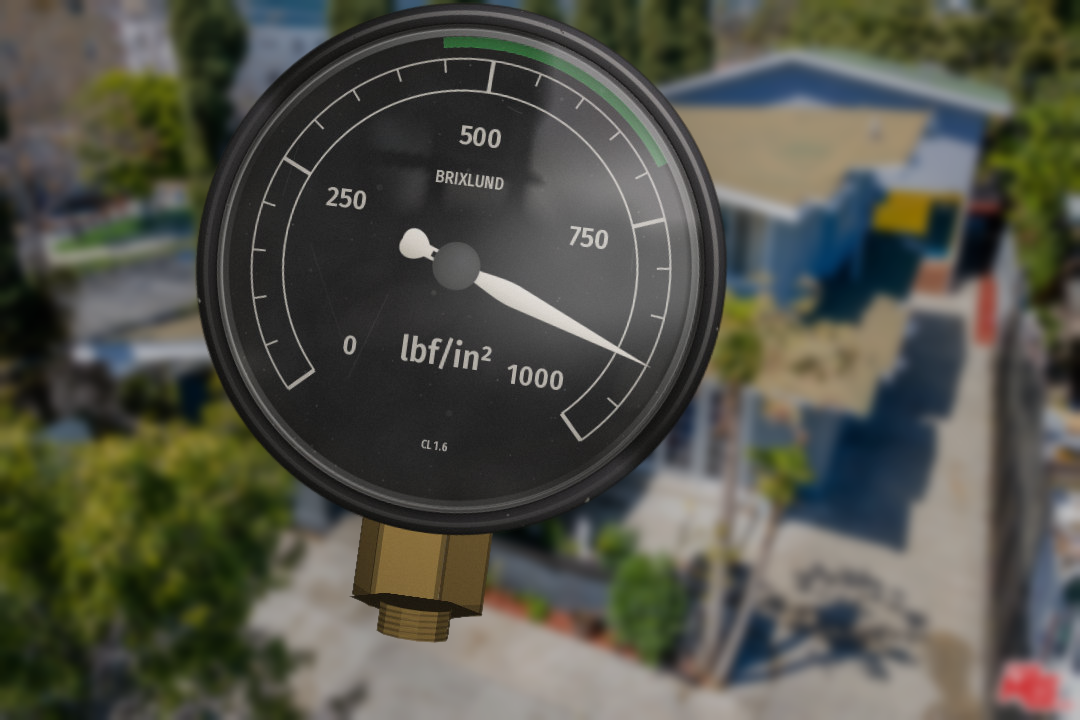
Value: 900
